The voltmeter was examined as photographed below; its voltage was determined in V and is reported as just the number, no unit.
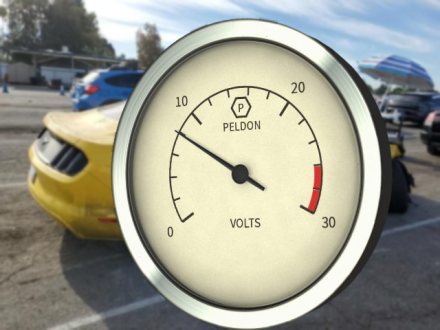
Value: 8
